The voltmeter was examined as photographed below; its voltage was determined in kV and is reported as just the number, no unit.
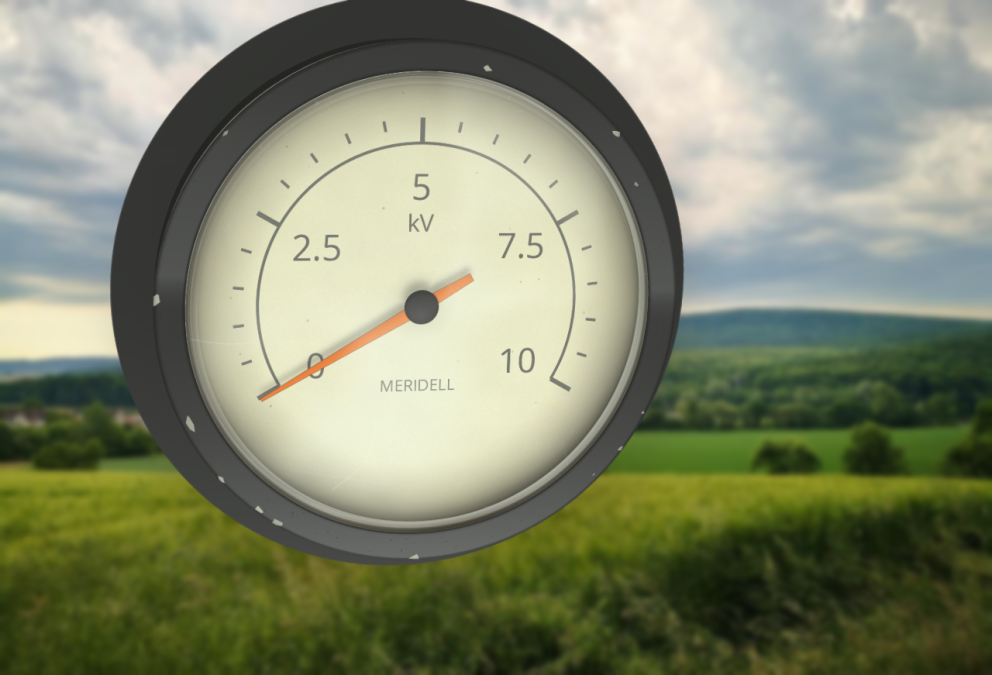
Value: 0
